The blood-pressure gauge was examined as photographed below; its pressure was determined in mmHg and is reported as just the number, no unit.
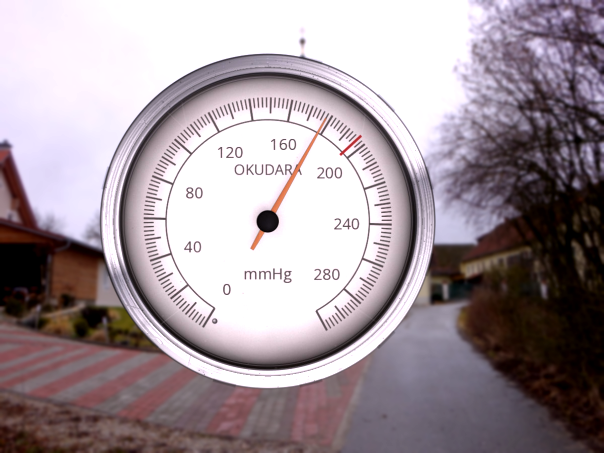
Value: 178
